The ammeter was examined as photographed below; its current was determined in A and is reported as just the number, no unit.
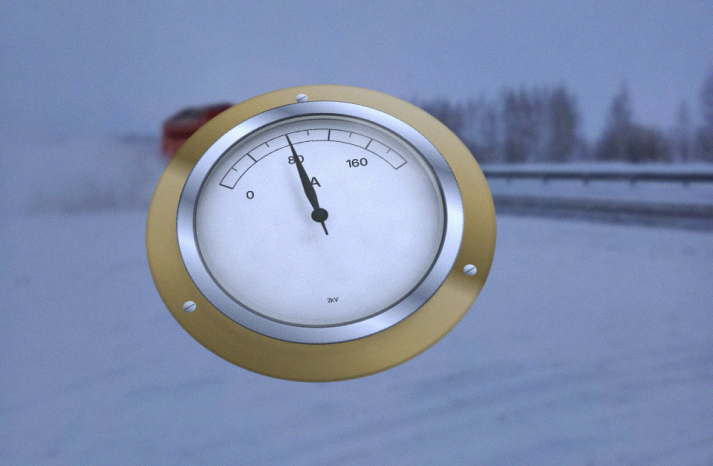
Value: 80
